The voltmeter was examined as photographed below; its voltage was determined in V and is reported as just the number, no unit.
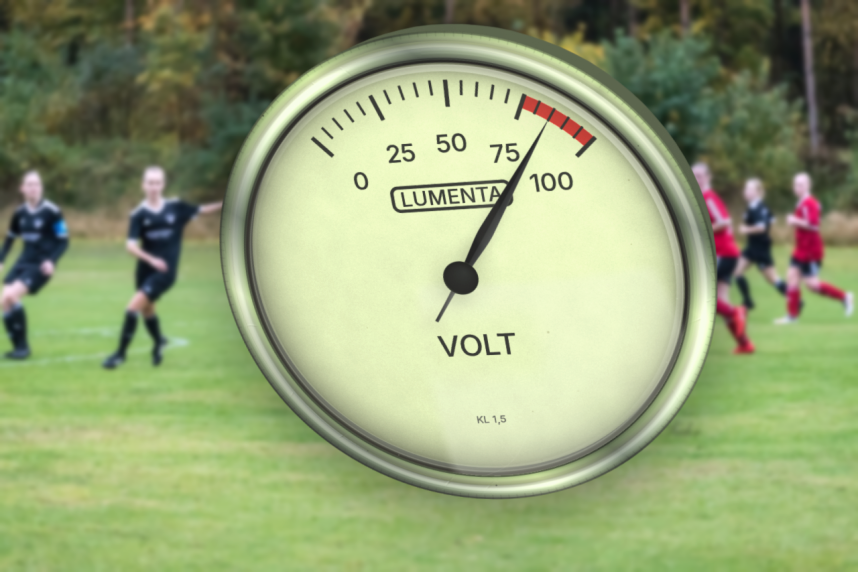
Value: 85
